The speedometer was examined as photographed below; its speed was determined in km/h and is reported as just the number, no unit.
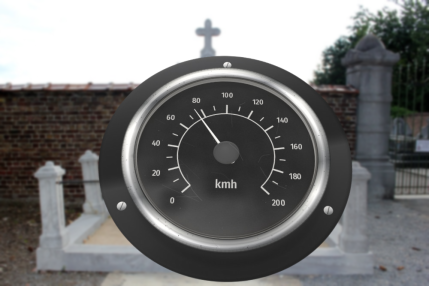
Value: 75
